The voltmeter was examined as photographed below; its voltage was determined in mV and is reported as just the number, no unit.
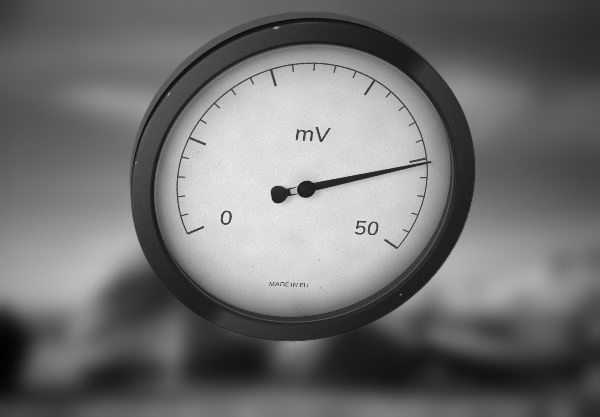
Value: 40
